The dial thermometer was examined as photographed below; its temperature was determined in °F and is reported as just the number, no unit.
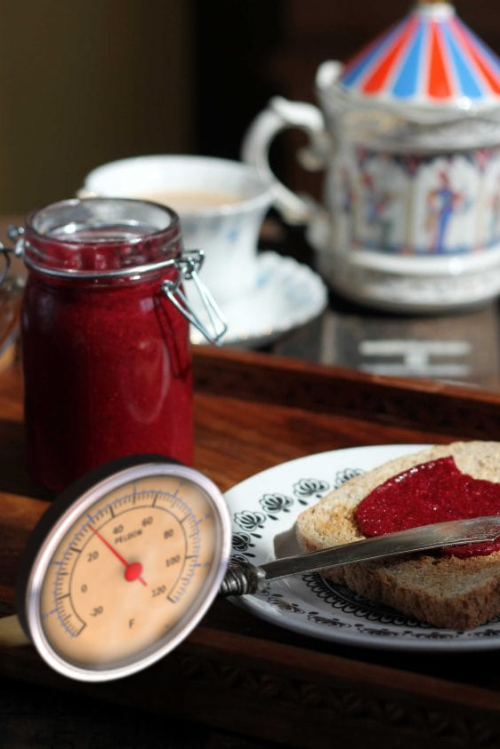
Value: 30
